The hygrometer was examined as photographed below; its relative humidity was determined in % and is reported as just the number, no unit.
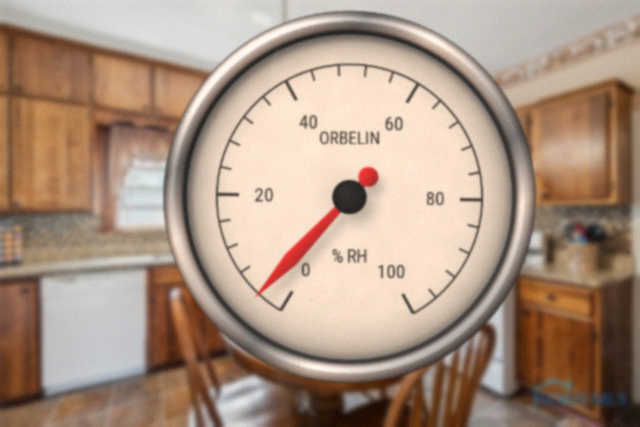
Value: 4
